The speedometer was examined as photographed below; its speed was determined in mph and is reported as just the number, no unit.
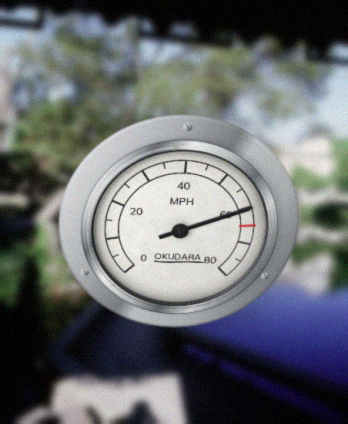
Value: 60
